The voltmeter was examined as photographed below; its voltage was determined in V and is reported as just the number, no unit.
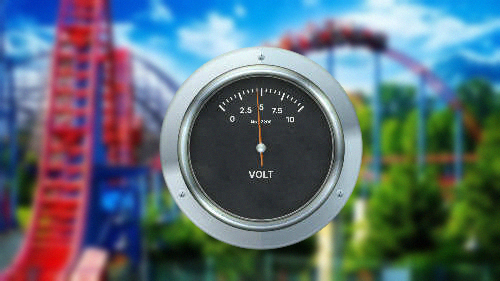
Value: 4.5
